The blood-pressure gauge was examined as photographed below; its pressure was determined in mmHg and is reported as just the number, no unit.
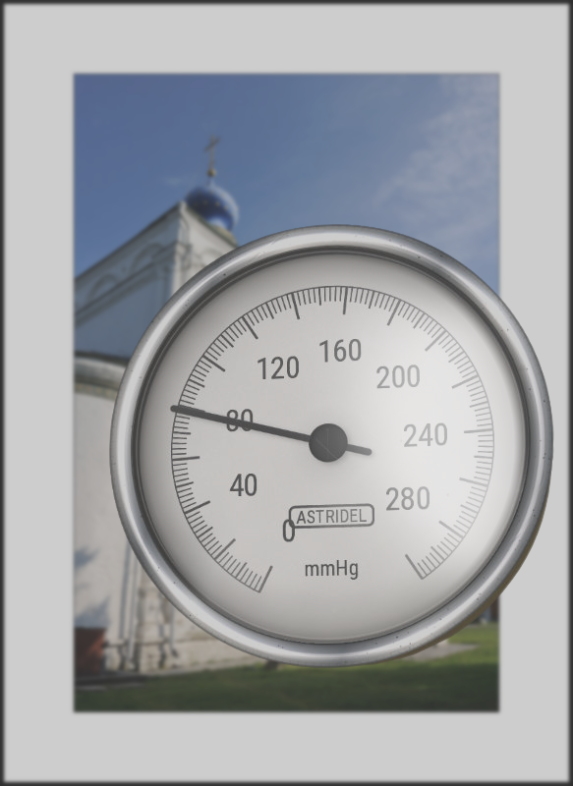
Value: 78
